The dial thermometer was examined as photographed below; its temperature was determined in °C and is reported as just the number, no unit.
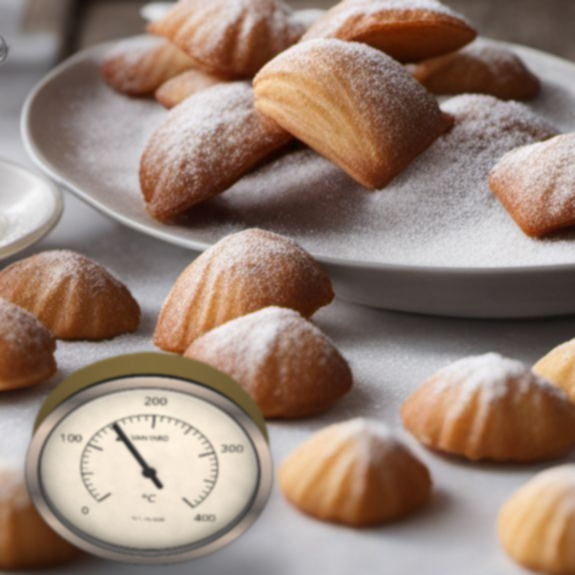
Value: 150
